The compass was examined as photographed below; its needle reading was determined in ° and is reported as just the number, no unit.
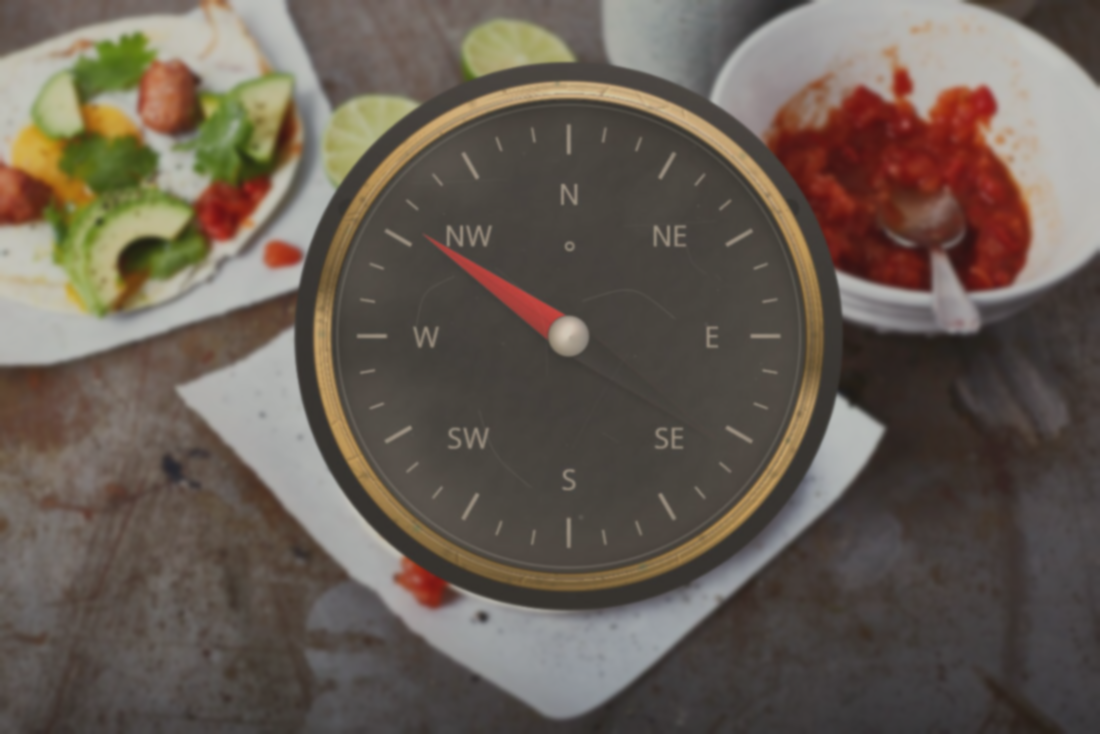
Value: 305
